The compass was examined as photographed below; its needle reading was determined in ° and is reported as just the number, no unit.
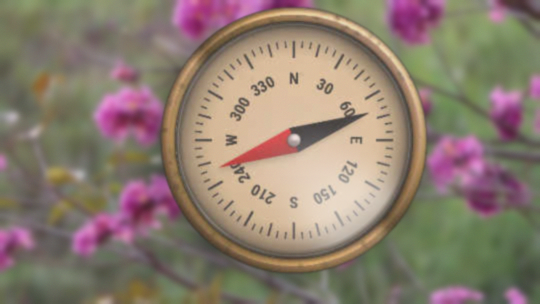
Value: 250
